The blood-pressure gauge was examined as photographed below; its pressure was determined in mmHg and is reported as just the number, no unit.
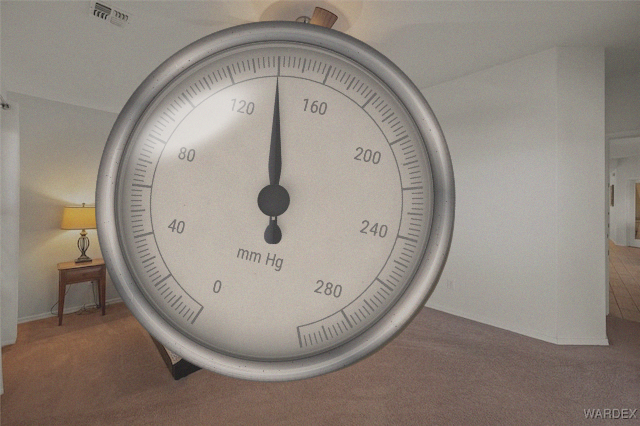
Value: 140
